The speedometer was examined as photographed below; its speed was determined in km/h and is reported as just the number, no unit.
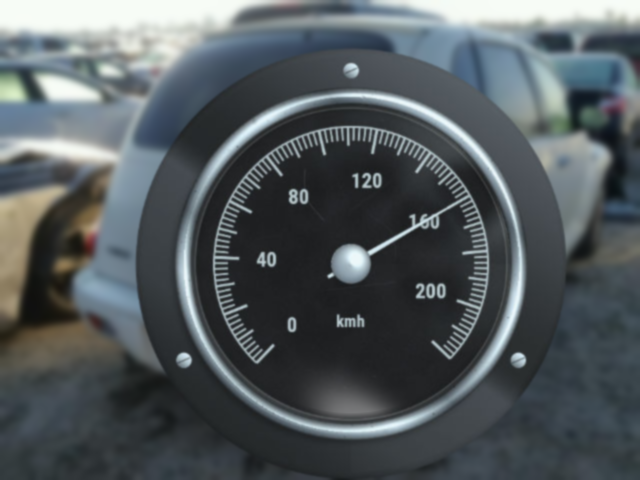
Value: 160
